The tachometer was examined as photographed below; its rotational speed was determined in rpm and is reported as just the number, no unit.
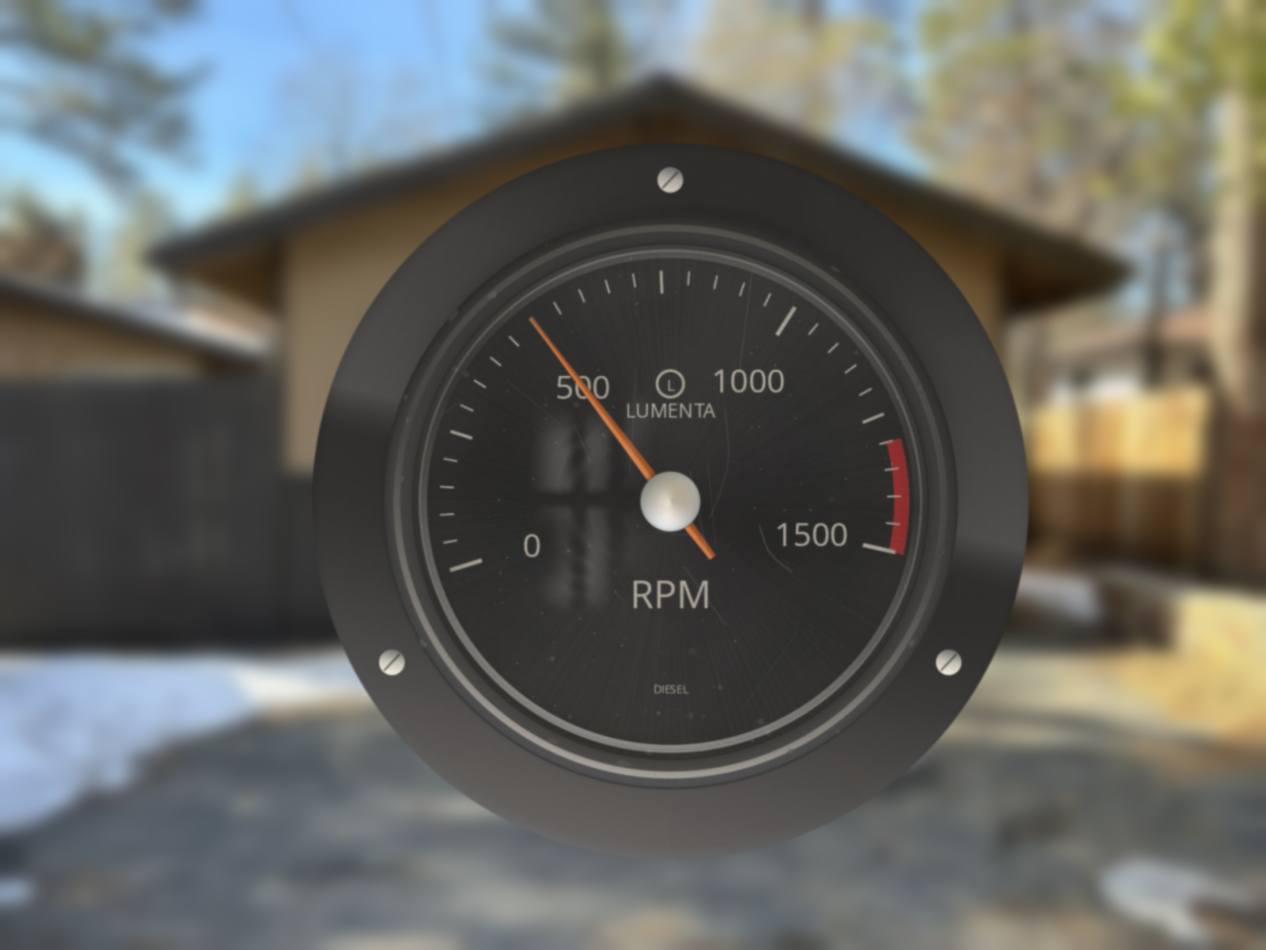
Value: 500
